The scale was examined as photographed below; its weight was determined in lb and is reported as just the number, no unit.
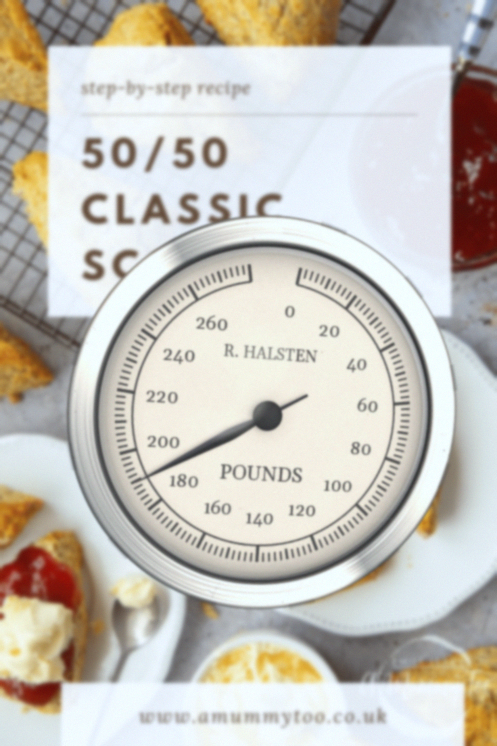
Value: 190
